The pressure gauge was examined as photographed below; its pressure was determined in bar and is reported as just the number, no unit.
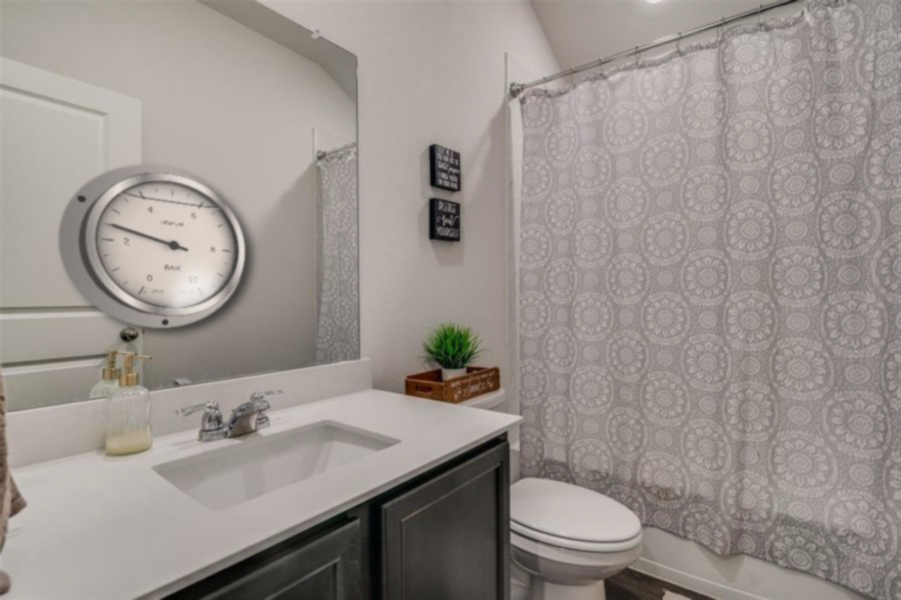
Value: 2.5
